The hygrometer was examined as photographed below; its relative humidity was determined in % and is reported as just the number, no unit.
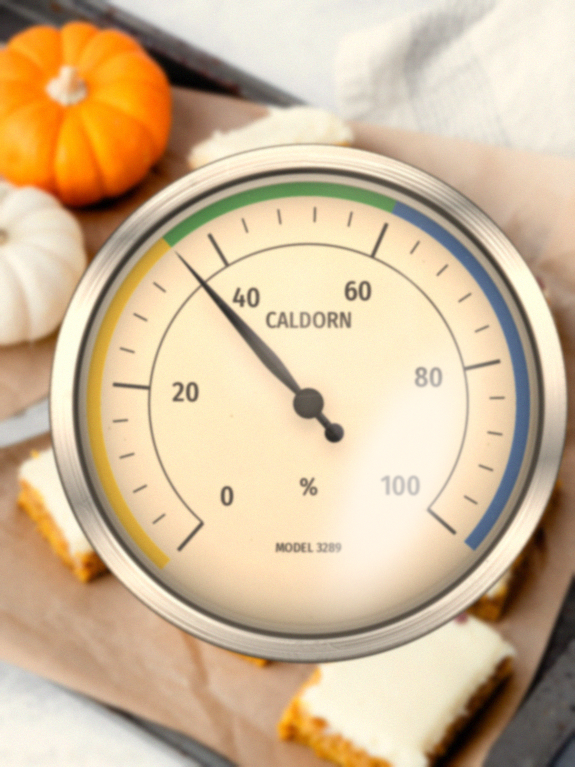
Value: 36
